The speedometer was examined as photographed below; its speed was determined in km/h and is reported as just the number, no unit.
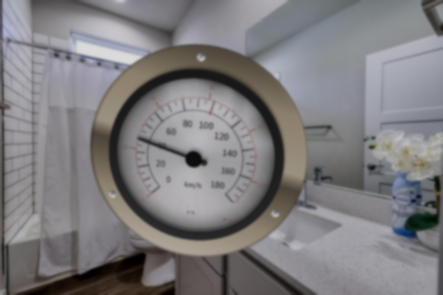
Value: 40
